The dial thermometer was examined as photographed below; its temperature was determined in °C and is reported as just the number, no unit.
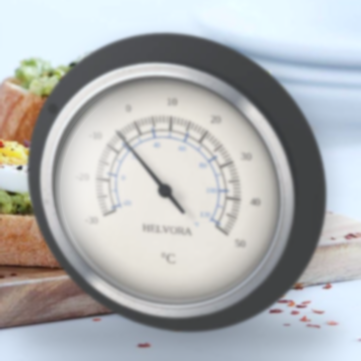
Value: -5
